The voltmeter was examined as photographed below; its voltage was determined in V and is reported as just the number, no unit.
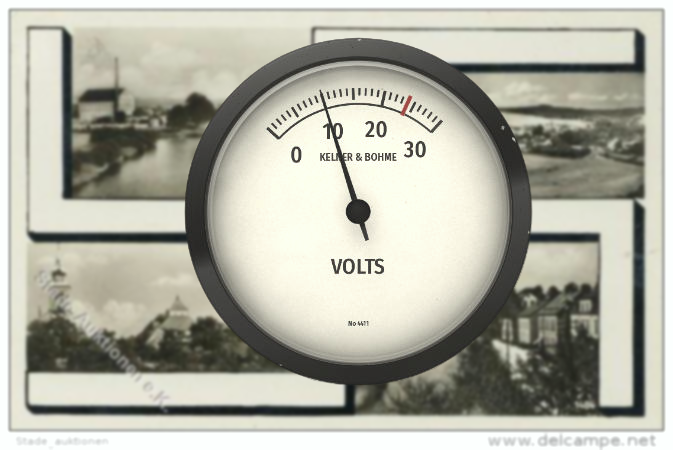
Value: 10
